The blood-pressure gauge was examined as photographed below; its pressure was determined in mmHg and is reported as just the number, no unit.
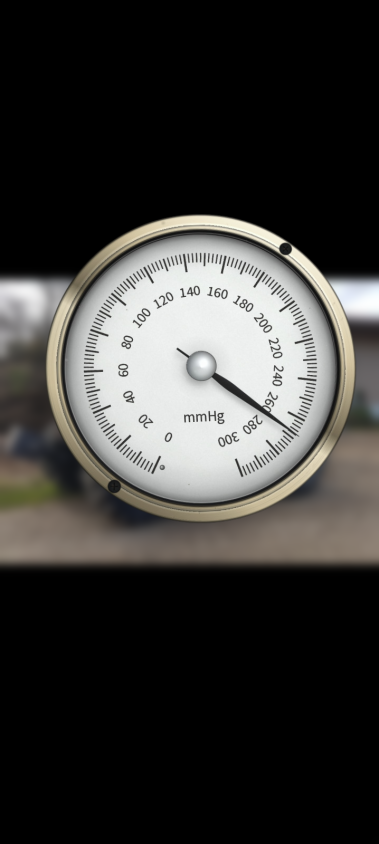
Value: 268
